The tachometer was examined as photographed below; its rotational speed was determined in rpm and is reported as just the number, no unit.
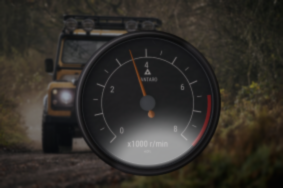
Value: 3500
